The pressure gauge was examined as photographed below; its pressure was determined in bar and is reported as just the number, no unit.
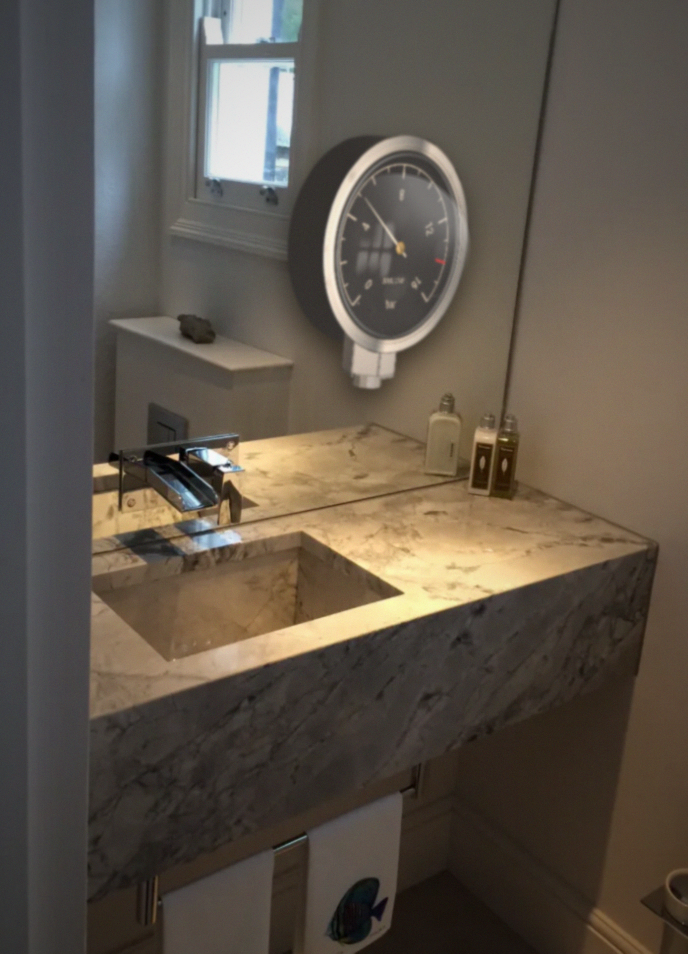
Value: 5
